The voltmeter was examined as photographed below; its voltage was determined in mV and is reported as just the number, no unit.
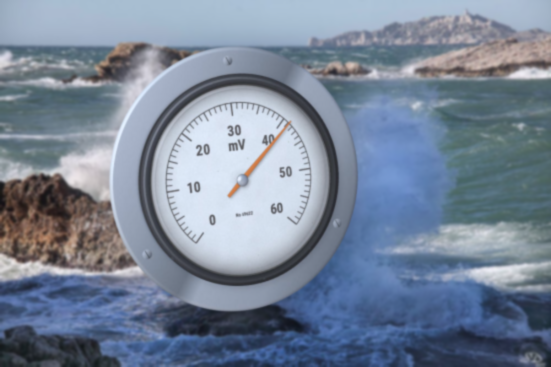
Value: 41
